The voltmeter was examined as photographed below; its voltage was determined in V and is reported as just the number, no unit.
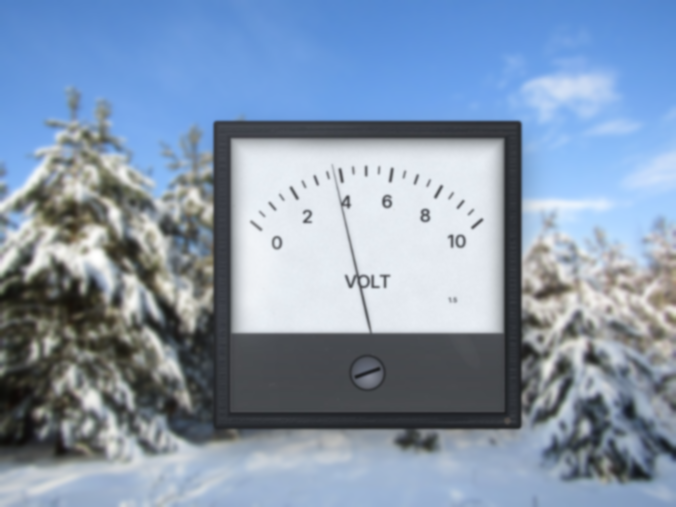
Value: 3.75
